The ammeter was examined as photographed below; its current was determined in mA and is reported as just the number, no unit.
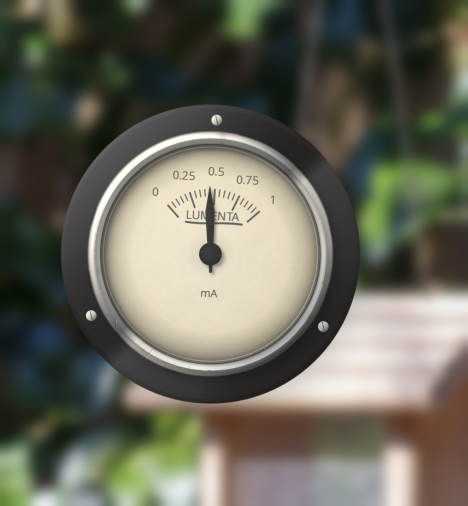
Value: 0.45
